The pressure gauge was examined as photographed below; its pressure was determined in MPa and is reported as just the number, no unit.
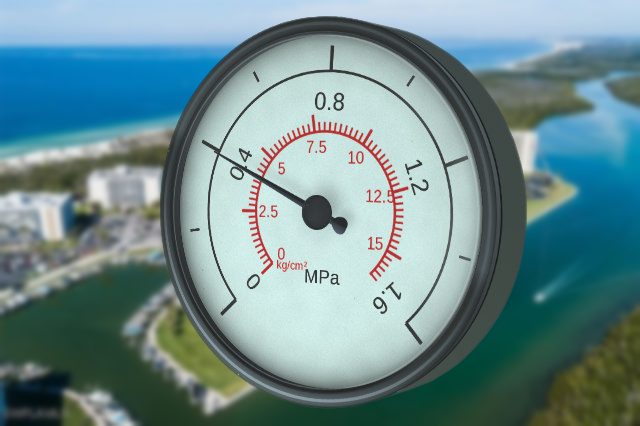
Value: 0.4
